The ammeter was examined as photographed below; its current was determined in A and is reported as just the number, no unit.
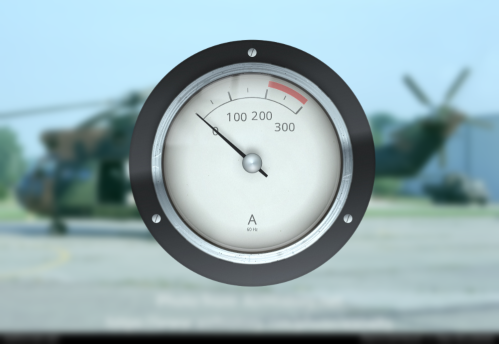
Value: 0
